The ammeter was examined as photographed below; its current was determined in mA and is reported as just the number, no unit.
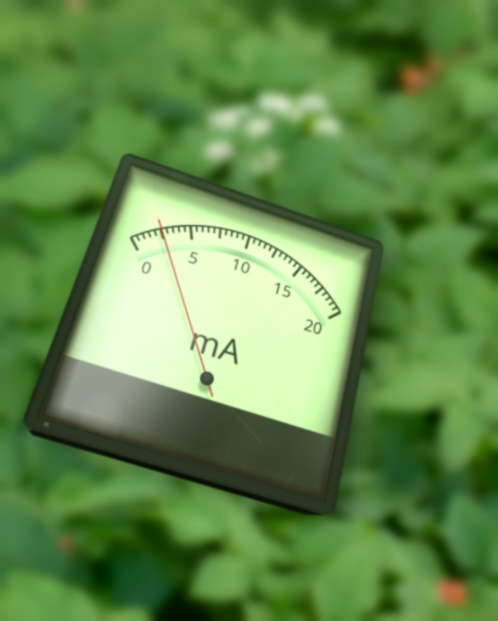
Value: 2.5
